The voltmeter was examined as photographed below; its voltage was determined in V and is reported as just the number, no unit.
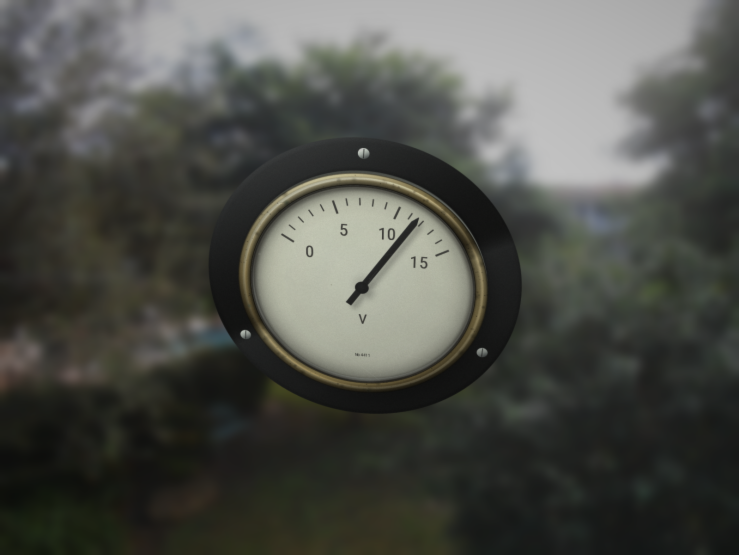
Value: 11.5
